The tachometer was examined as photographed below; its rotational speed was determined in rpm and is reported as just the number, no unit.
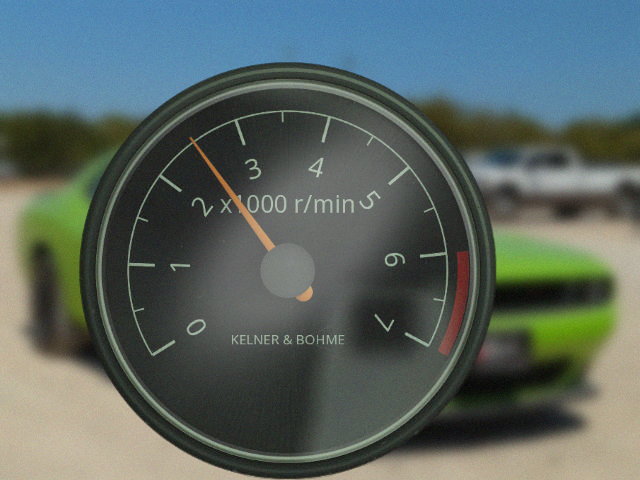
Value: 2500
